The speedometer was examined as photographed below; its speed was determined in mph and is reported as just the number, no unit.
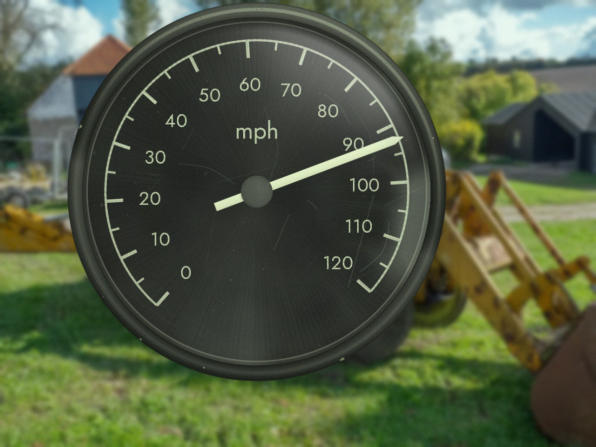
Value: 92.5
